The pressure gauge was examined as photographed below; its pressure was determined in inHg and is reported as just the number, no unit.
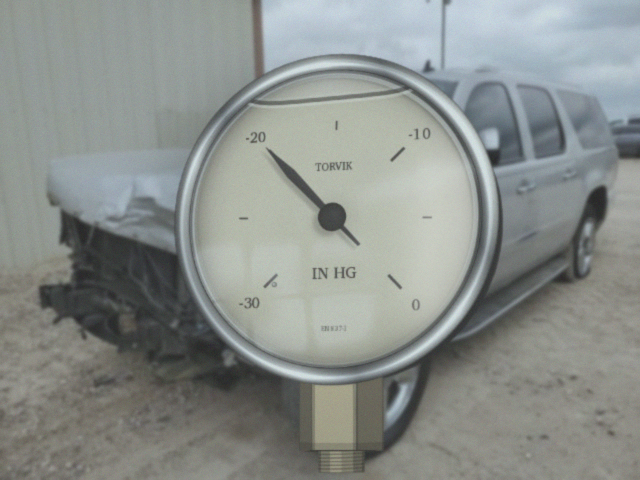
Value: -20
